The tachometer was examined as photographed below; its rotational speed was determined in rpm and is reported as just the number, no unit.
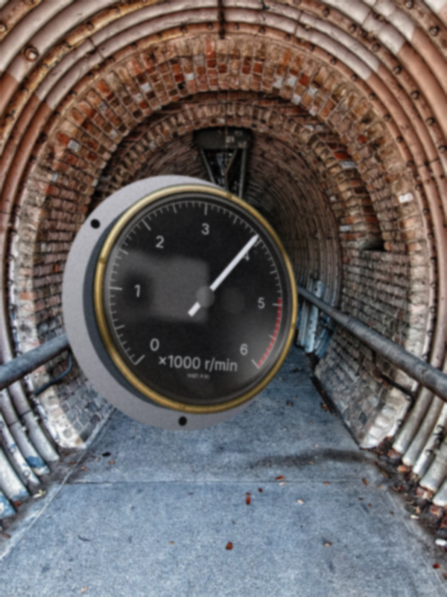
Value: 3900
